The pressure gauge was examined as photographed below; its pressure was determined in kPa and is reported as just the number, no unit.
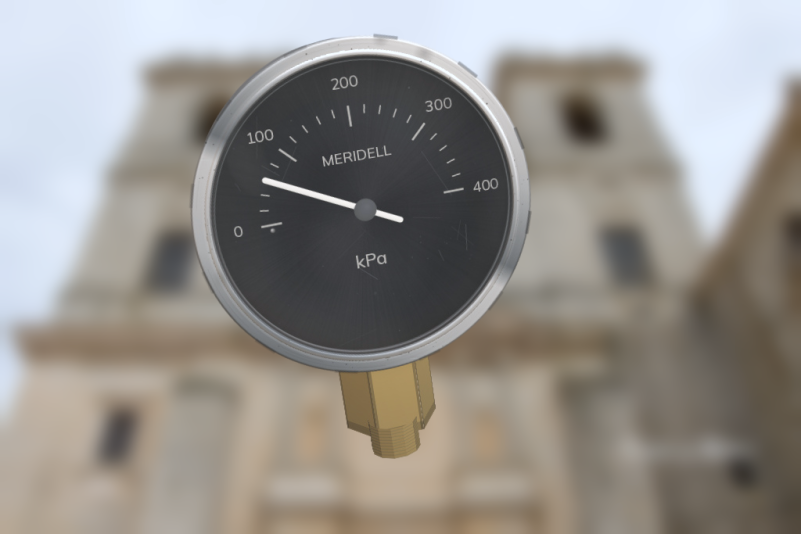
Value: 60
